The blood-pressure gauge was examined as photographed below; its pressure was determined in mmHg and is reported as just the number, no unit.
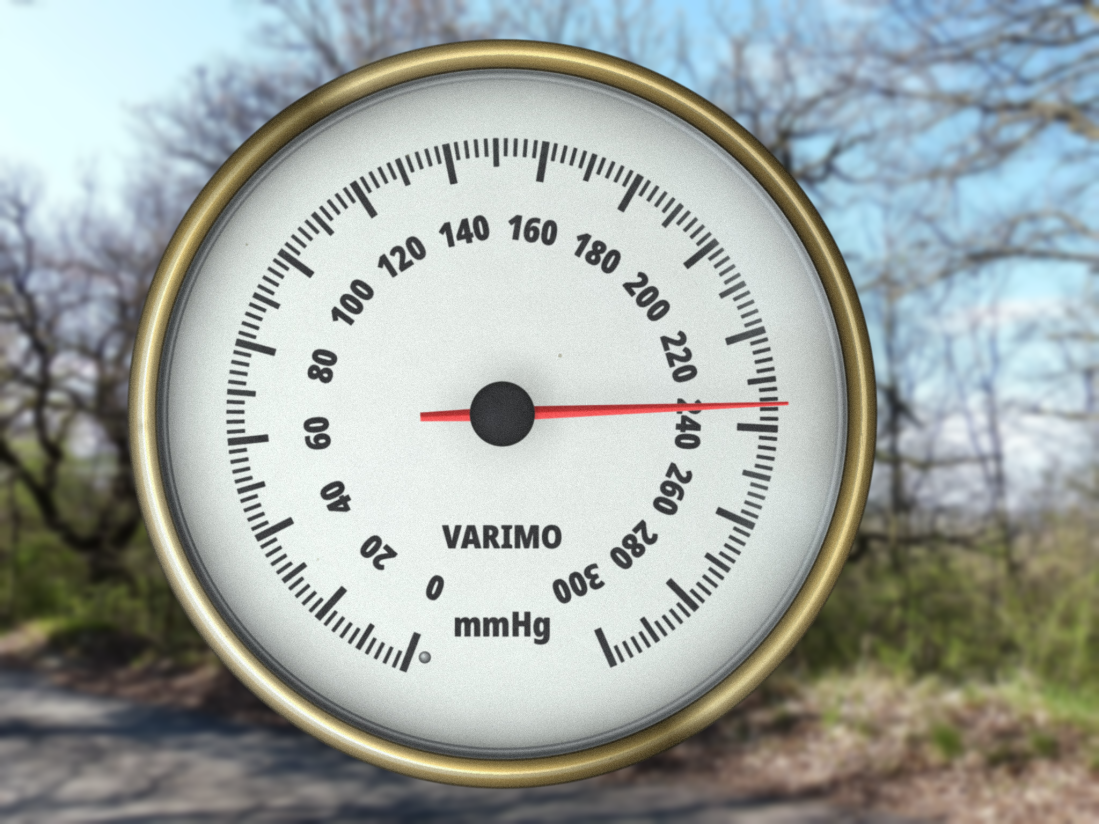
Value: 235
